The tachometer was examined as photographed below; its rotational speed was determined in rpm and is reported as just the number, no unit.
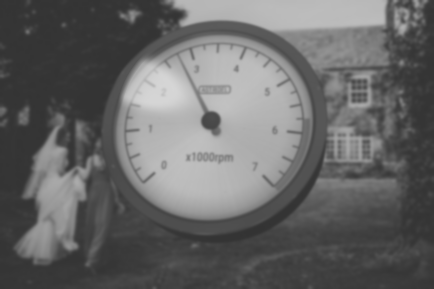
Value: 2750
